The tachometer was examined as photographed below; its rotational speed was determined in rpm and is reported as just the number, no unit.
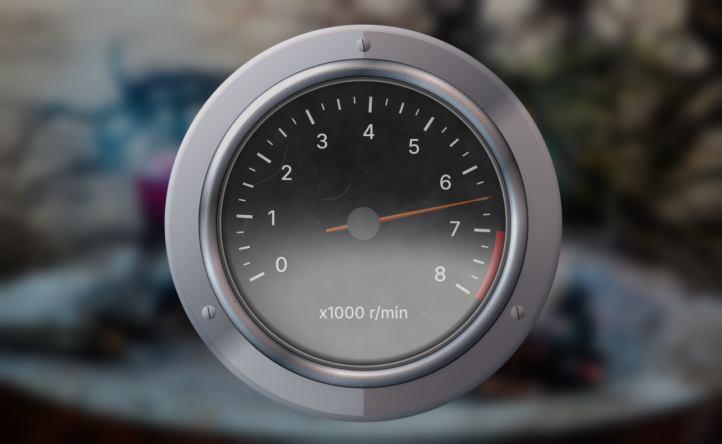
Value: 6500
